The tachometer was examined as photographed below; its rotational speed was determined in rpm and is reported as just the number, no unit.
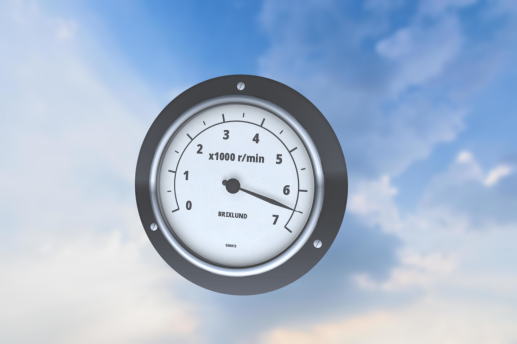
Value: 6500
